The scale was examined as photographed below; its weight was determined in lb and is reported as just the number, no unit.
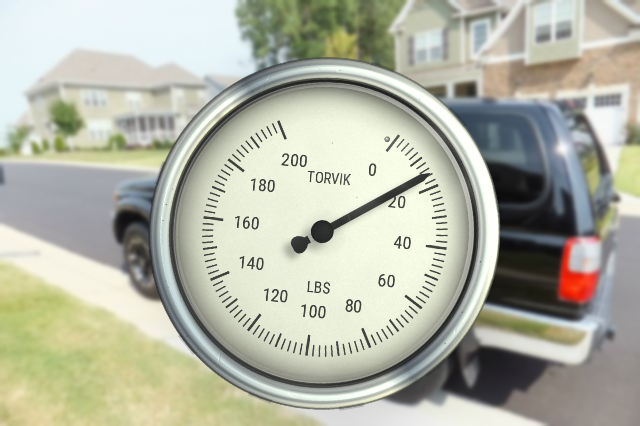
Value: 16
